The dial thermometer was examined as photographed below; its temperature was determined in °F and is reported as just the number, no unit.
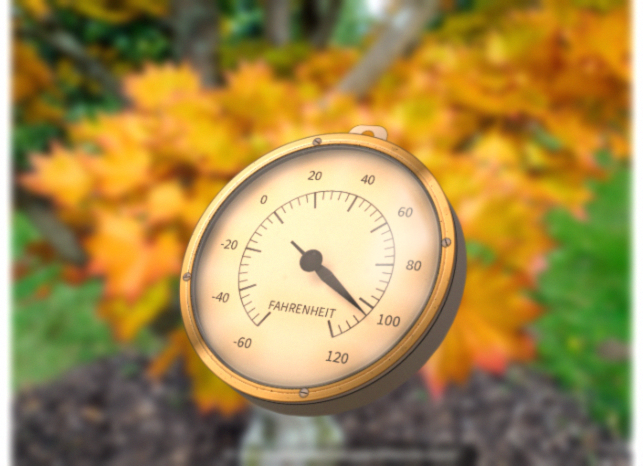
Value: 104
